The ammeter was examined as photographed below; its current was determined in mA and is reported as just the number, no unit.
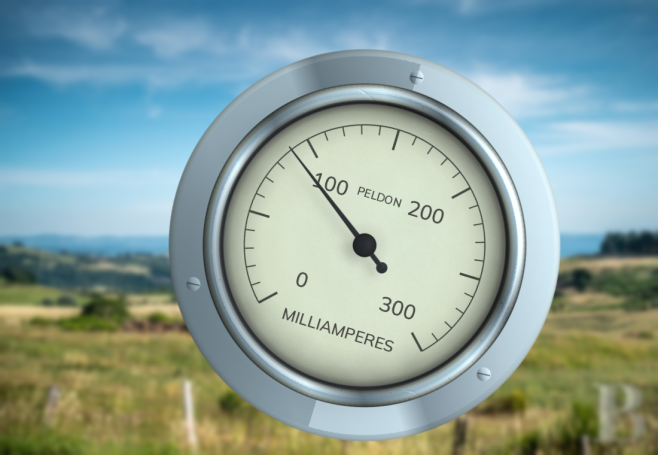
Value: 90
